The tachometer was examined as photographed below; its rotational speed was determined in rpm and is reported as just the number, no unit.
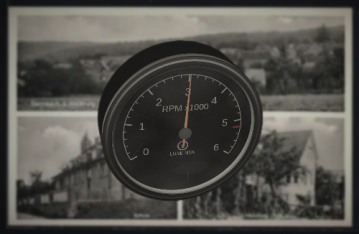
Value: 3000
